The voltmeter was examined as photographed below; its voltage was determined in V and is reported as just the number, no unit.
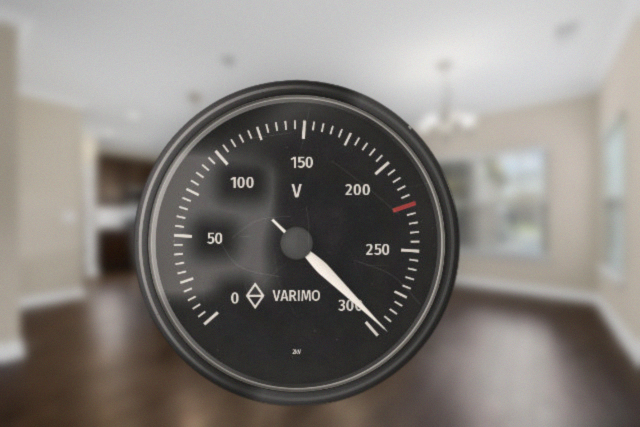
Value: 295
